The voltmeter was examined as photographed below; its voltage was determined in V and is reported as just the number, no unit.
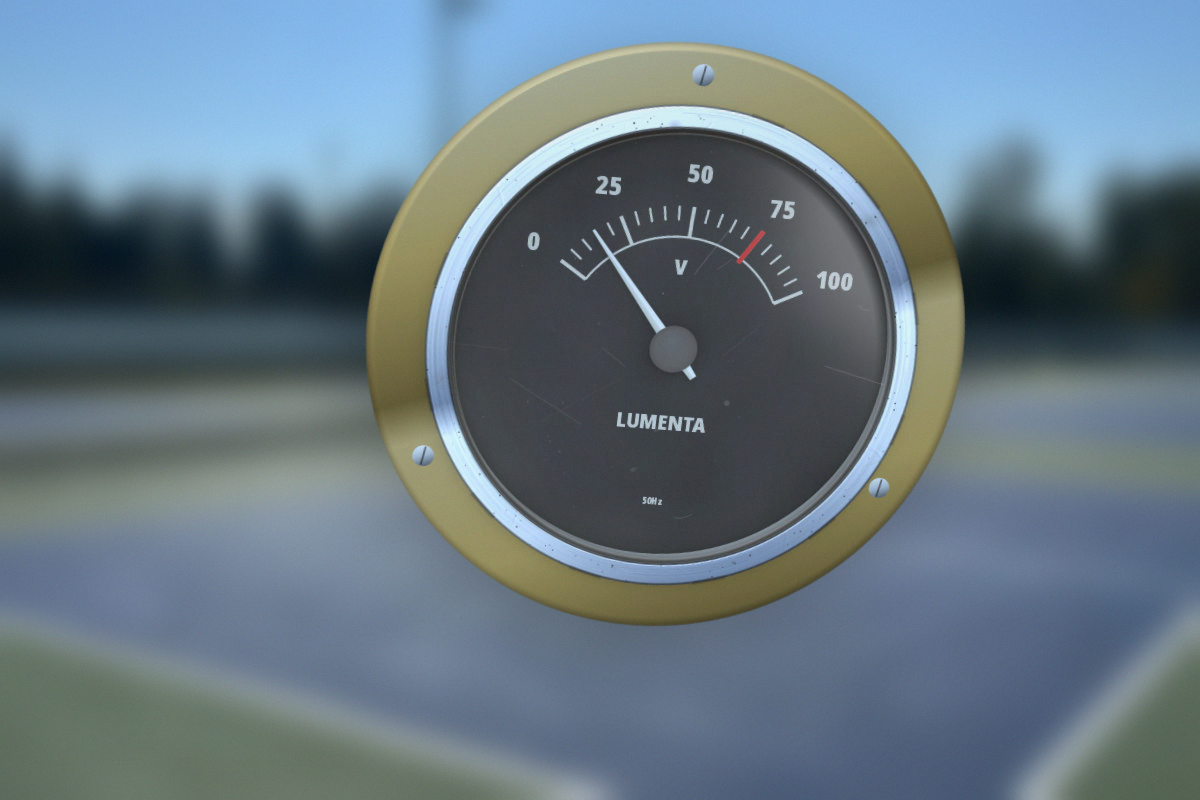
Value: 15
